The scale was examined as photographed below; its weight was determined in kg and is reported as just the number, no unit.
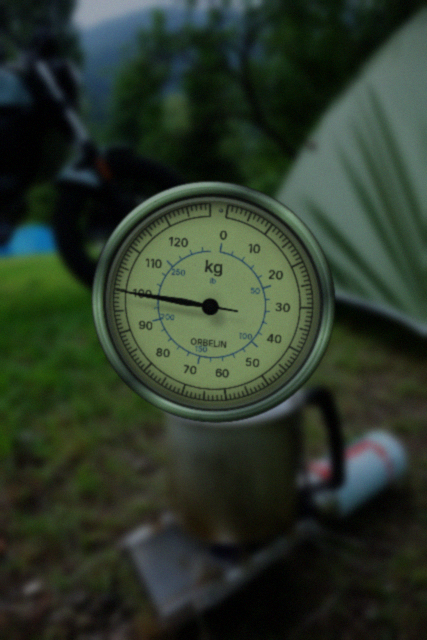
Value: 100
